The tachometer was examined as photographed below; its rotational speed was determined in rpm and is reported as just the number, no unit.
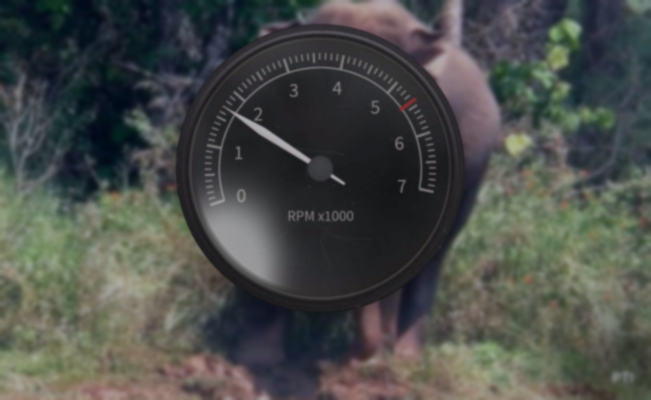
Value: 1700
